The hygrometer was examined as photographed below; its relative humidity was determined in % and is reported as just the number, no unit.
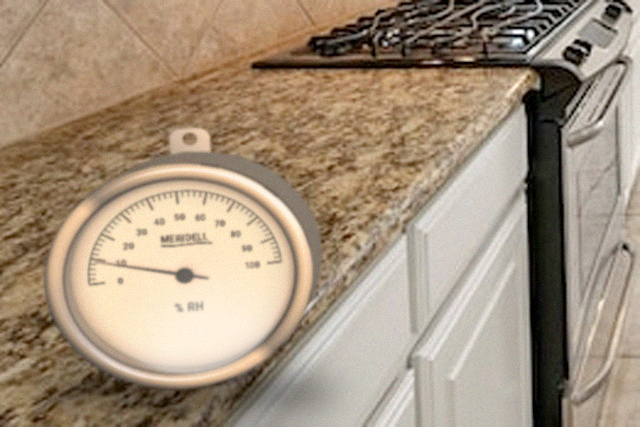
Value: 10
